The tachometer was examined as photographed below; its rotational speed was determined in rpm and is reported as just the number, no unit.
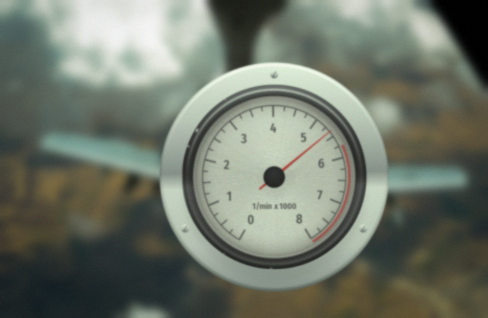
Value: 5375
